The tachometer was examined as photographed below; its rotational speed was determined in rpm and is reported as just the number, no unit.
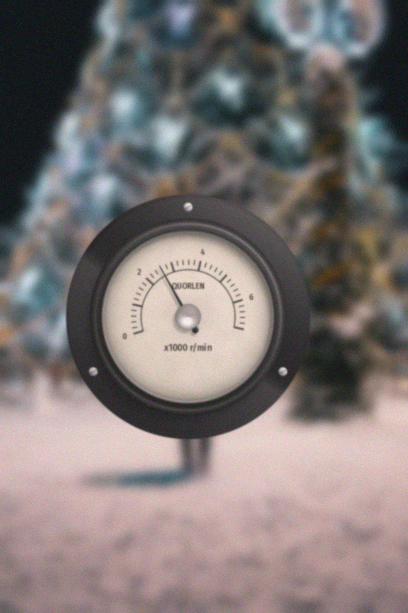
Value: 2600
